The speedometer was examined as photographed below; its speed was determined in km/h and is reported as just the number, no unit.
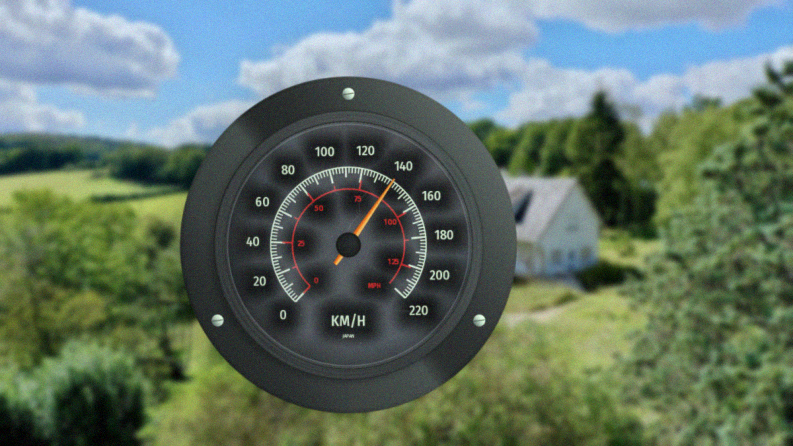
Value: 140
